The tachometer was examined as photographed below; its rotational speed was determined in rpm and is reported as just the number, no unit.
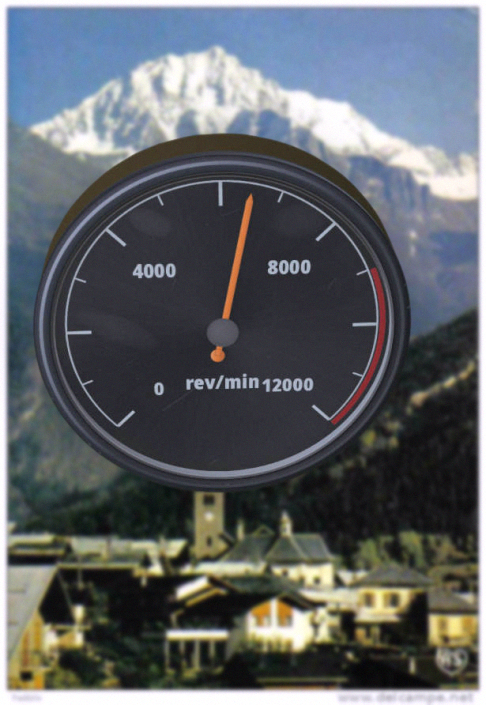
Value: 6500
